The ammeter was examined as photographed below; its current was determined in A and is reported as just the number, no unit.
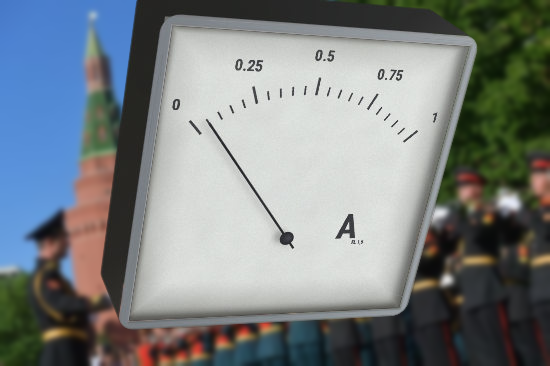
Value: 0.05
